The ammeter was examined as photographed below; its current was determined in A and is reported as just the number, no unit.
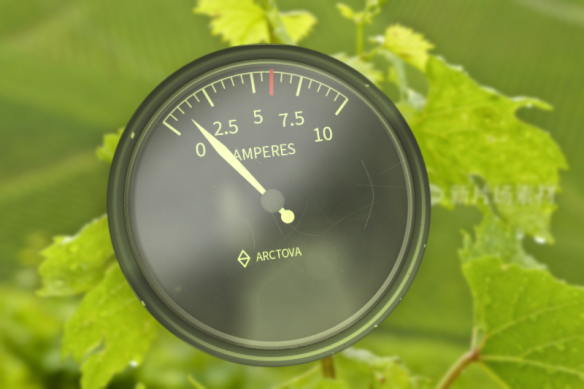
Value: 1
